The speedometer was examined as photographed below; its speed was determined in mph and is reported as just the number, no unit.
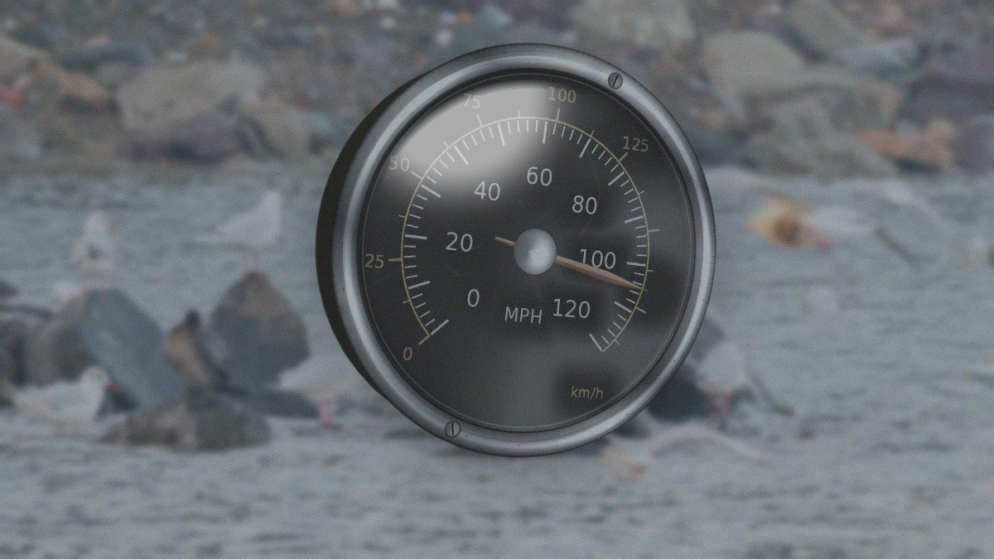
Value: 105
